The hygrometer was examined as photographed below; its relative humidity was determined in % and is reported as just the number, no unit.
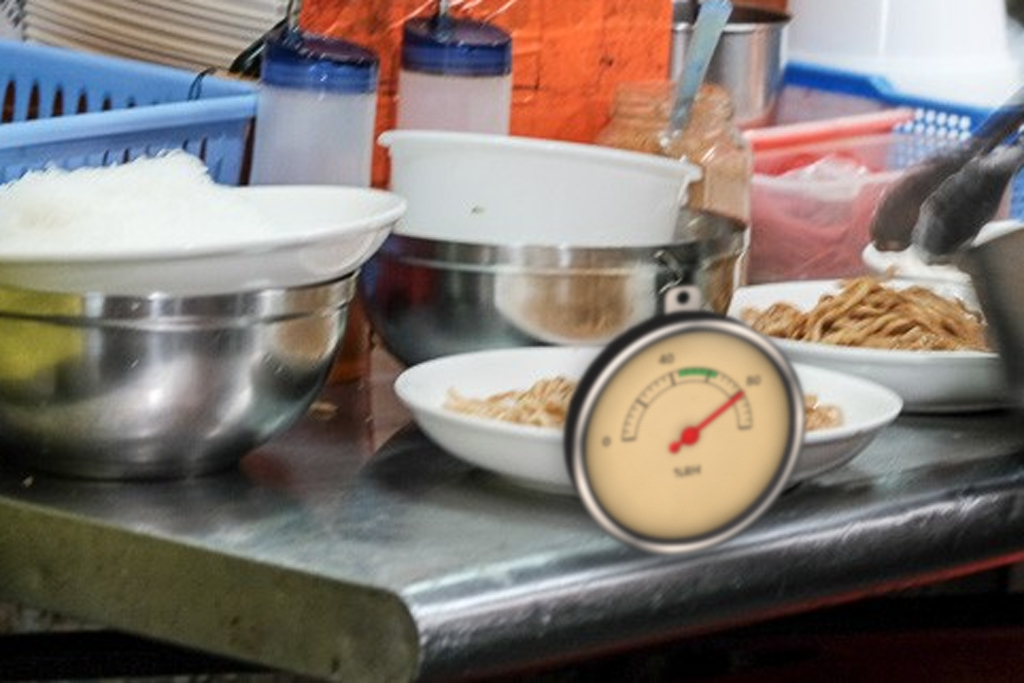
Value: 80
